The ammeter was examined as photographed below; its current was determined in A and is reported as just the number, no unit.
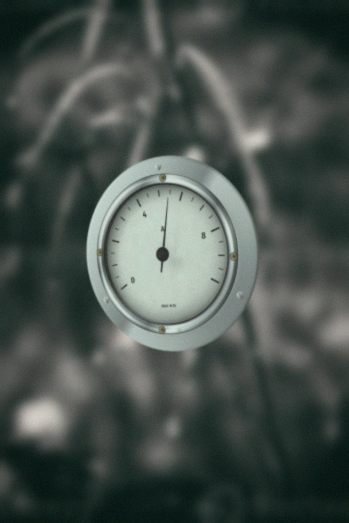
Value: 5.5
